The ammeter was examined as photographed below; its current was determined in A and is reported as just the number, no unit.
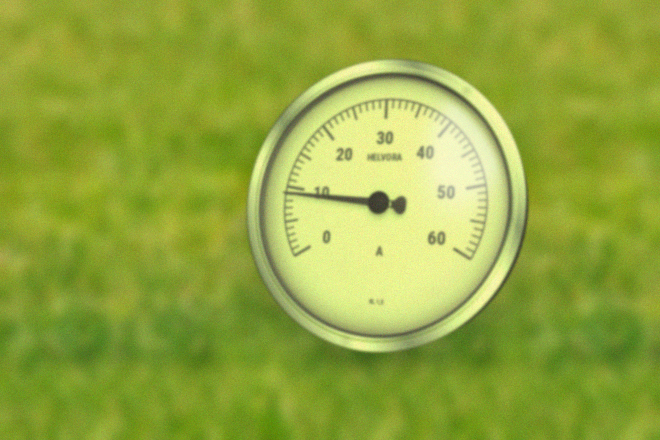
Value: 9
